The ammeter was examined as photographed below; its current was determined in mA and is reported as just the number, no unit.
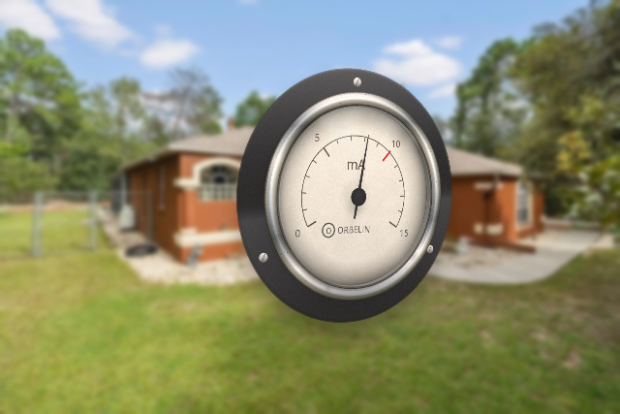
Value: 8
